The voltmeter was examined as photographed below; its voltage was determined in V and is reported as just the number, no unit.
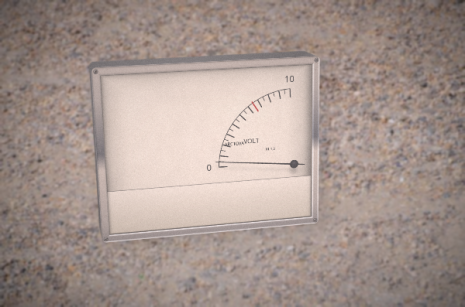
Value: 0.5
